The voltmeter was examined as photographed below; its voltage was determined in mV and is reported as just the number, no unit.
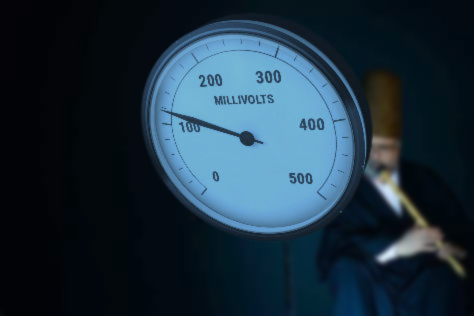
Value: 120
